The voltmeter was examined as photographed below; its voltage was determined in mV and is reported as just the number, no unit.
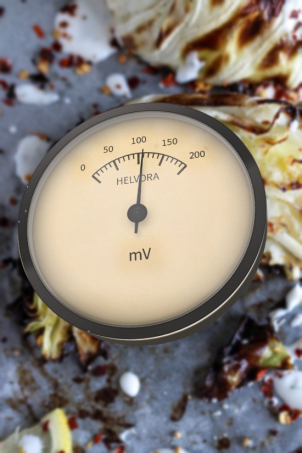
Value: 110
